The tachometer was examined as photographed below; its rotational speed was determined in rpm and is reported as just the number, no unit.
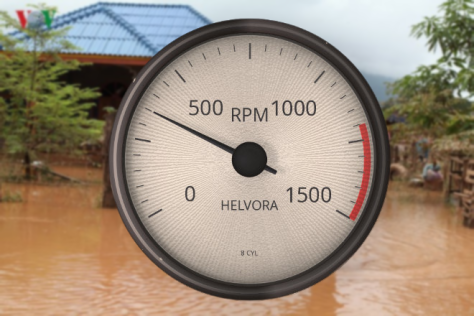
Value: 350
